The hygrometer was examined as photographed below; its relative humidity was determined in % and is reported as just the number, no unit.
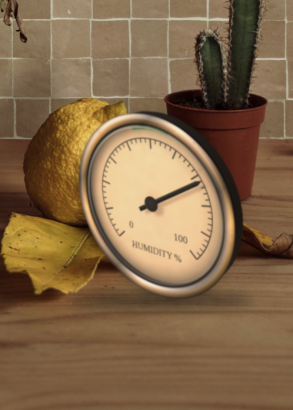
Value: 72
